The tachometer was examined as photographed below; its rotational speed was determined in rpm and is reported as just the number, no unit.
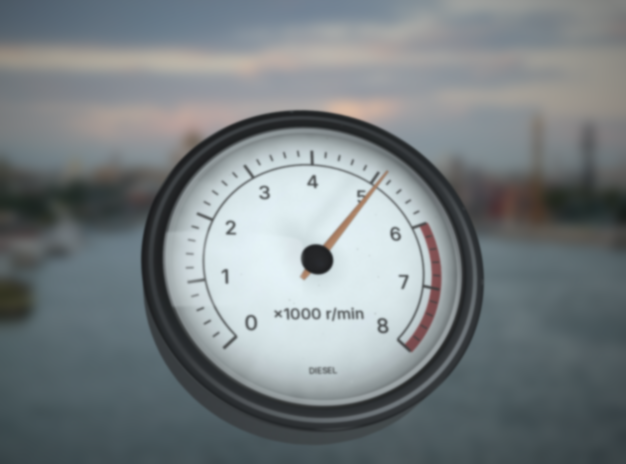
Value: 5100
